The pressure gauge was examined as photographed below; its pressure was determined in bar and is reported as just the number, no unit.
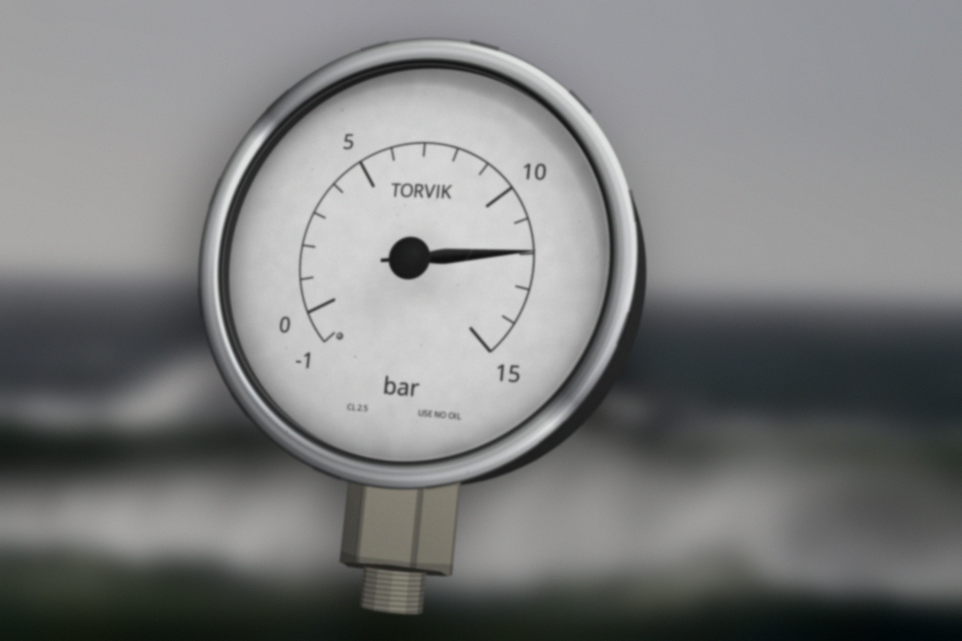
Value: 12
